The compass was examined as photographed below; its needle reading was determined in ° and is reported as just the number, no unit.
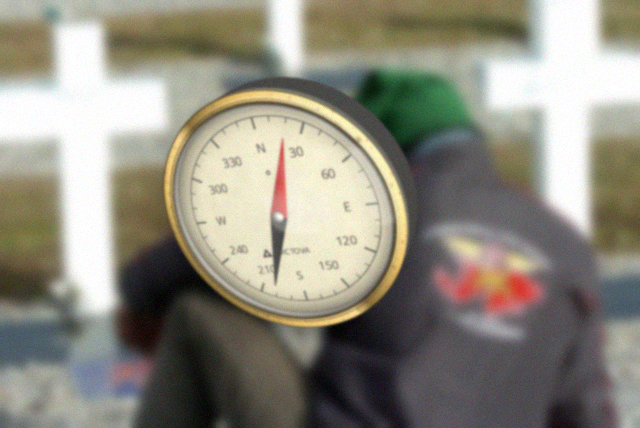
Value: 20
